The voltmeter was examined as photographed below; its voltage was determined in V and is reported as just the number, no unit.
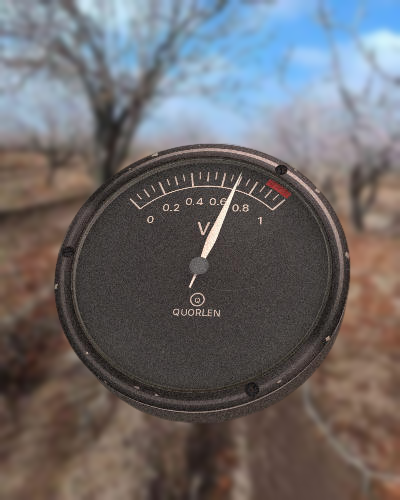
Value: 0.7
